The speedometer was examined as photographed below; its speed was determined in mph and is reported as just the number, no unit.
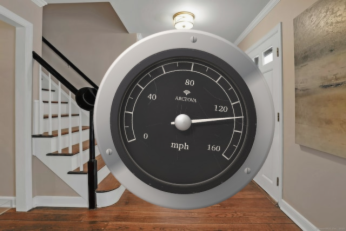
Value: 130
